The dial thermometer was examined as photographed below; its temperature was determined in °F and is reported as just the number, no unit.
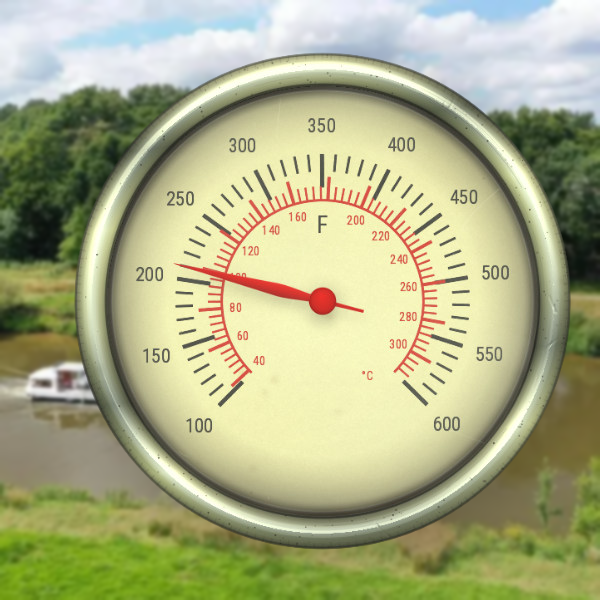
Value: 210
